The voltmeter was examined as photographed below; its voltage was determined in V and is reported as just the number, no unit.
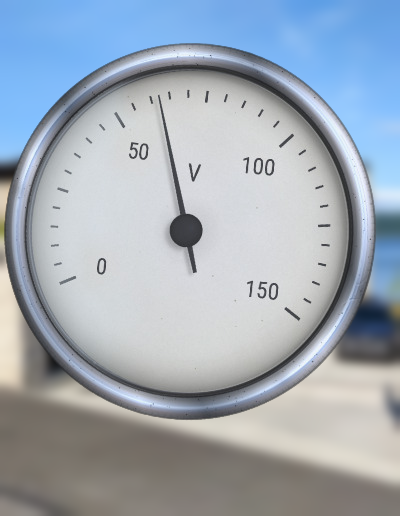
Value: 62.5
